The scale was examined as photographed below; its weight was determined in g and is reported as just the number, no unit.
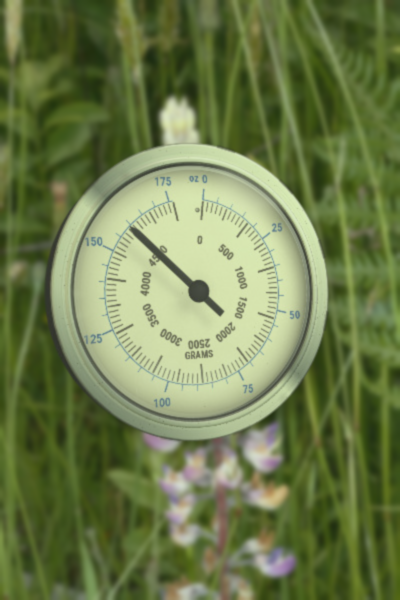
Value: 4500
